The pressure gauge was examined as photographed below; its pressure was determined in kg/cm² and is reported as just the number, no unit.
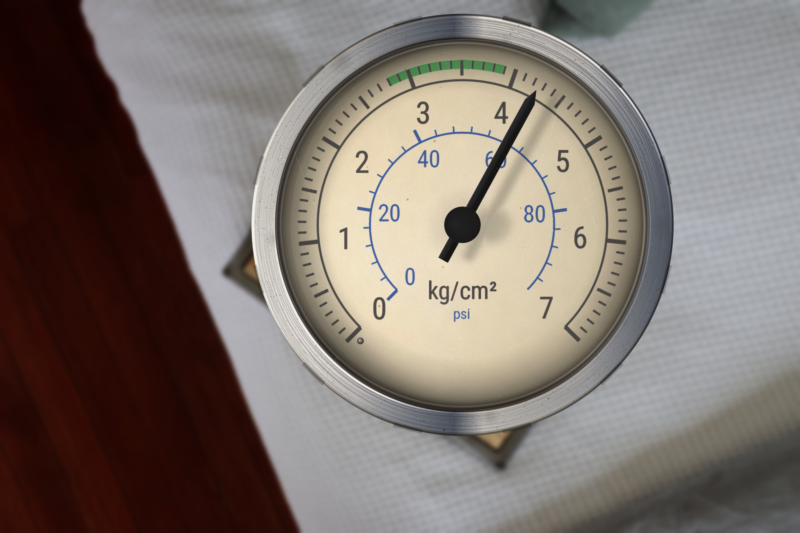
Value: 4.25
